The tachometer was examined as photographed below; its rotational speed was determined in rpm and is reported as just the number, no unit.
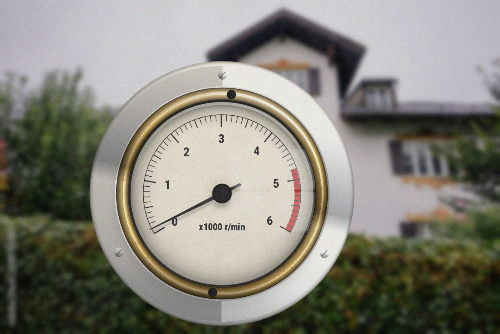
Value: 100
